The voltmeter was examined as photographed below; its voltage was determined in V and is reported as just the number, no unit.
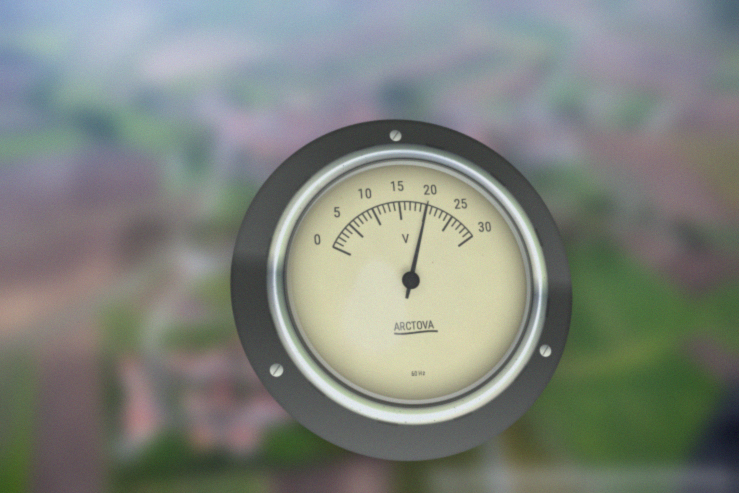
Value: 20
